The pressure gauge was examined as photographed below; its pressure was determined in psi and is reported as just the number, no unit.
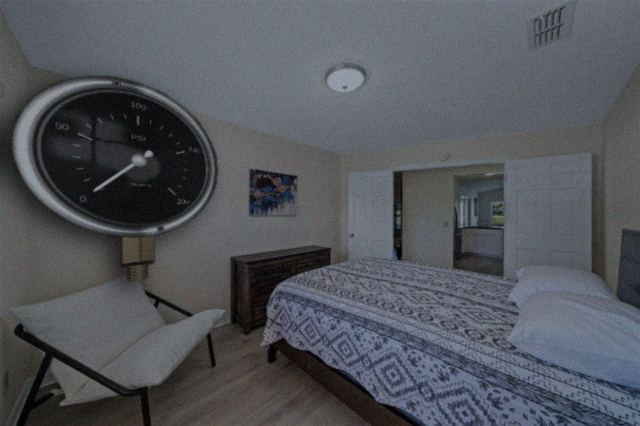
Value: 0
